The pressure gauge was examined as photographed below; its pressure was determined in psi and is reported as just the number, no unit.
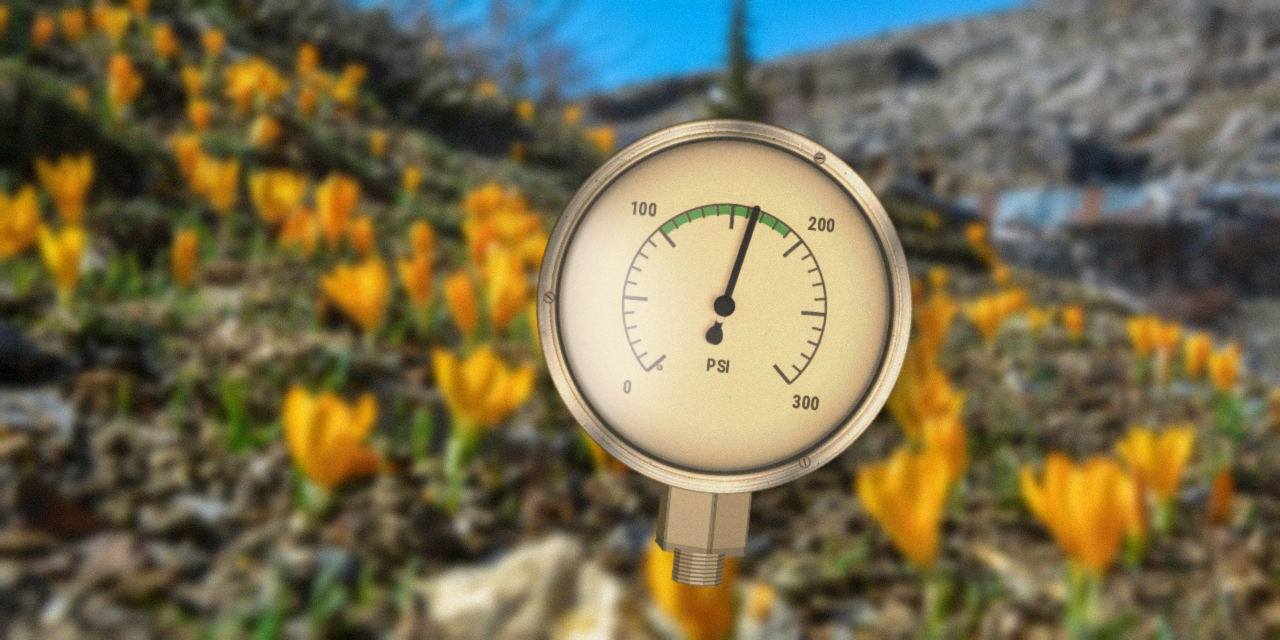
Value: 165
